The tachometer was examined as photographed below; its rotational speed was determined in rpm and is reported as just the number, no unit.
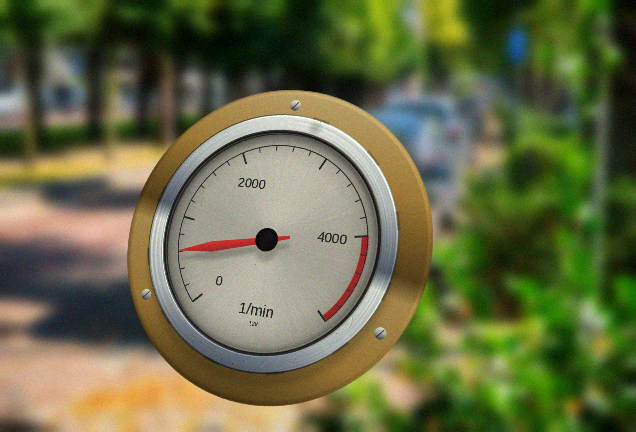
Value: 600
